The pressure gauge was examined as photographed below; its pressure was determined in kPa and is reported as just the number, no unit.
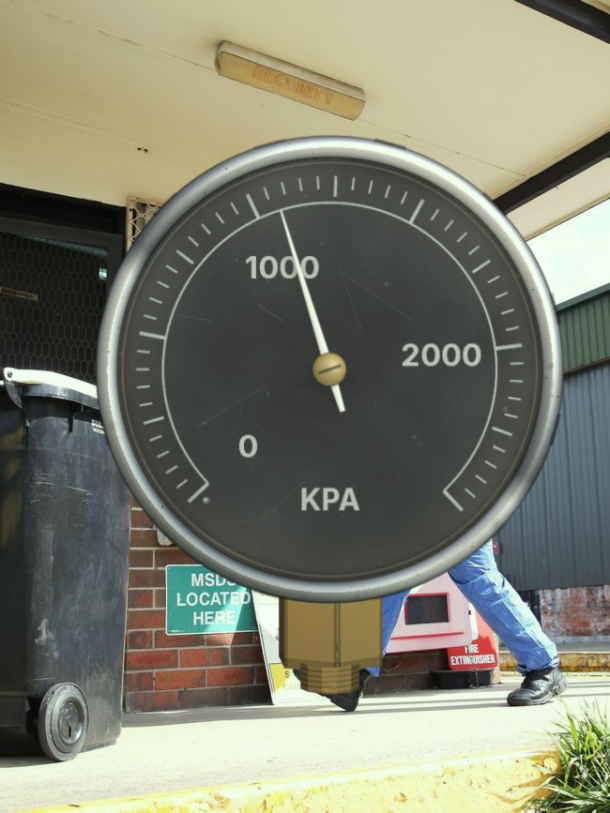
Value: 1075
